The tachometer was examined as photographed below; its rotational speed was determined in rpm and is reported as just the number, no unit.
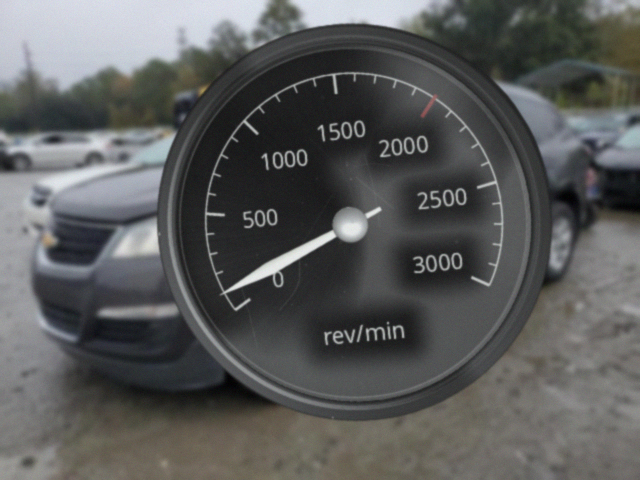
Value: 100
